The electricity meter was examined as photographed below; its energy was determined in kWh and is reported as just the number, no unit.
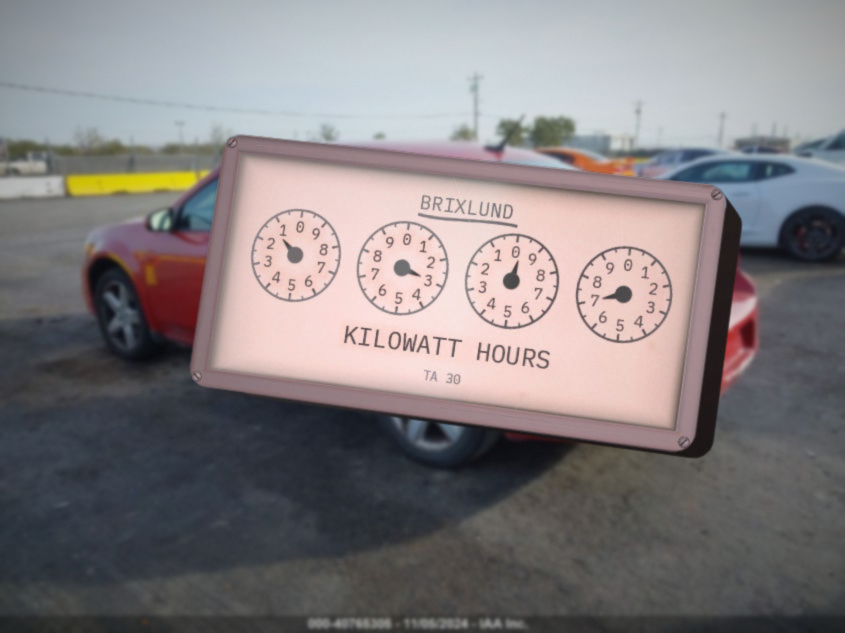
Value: 1297
